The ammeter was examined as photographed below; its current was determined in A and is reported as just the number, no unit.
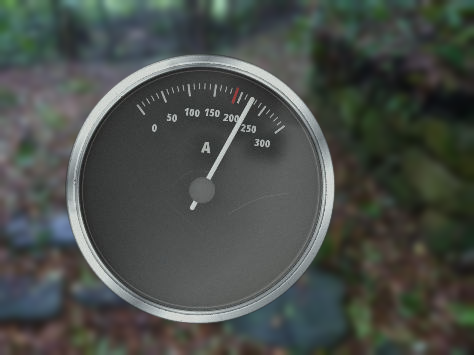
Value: 220
